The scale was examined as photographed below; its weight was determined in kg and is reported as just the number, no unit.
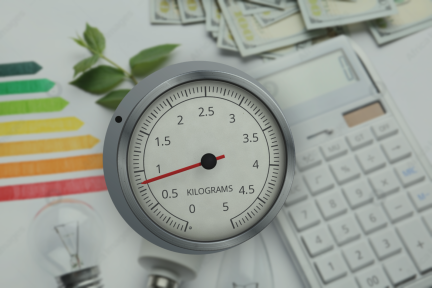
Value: 0.85
